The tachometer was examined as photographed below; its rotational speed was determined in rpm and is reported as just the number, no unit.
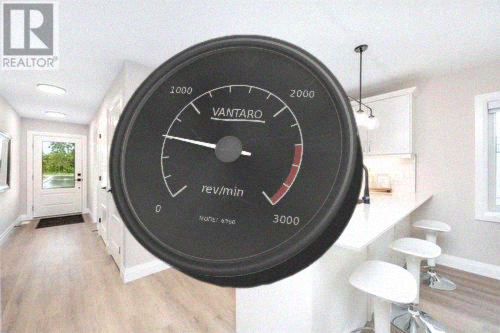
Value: 600
